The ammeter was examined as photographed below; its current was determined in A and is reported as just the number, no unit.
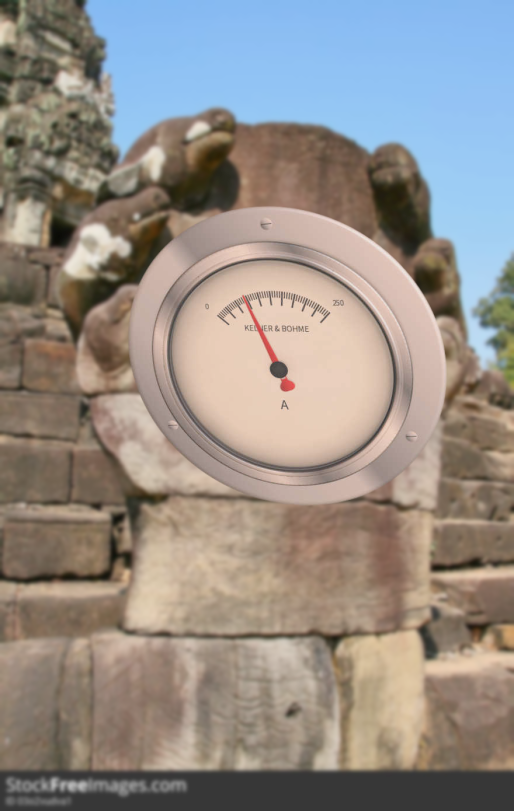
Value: 75
